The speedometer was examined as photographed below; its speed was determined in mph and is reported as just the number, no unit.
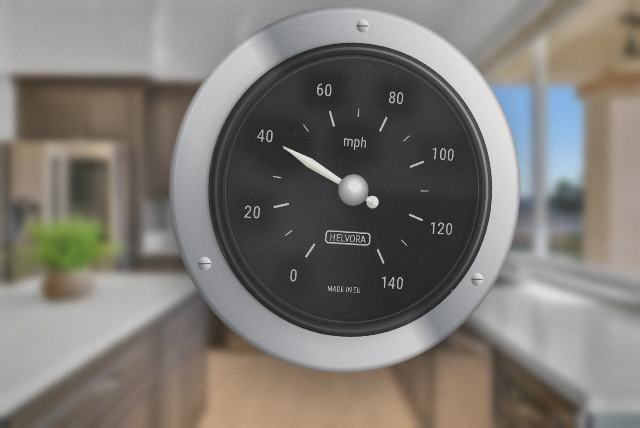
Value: 40
